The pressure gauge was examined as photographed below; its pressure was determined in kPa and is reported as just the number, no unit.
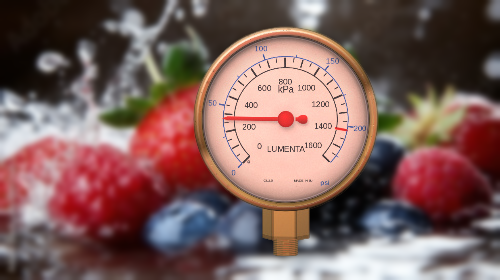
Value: 275
